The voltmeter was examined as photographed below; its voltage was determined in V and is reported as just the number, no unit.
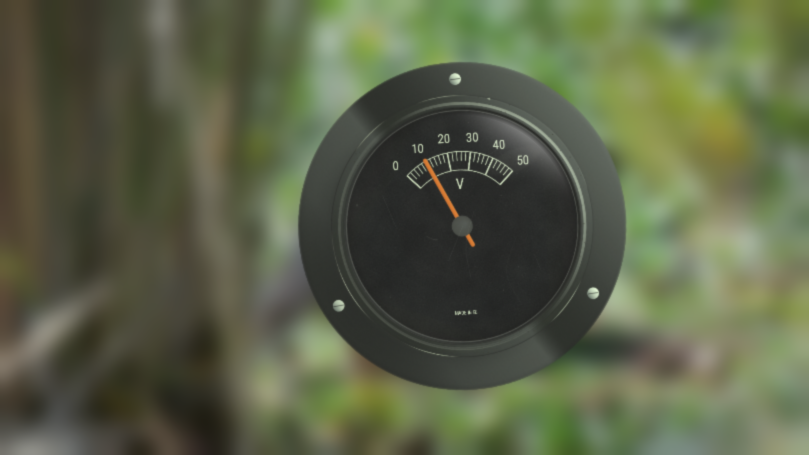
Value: 10
